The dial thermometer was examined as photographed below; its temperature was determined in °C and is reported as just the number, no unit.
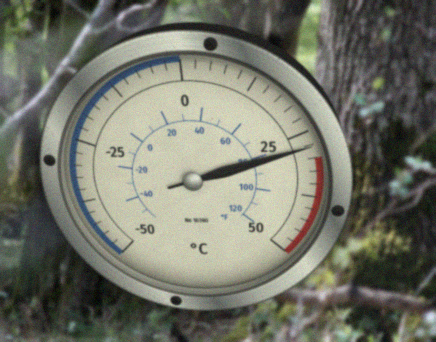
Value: 27.5
